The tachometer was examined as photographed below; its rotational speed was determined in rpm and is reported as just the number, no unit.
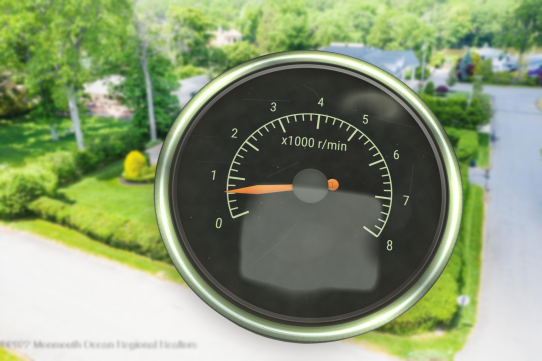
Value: 600
